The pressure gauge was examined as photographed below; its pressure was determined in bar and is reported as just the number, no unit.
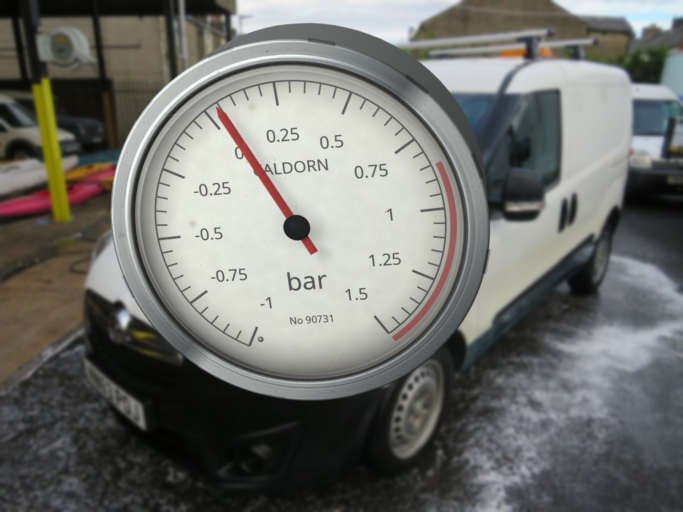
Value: 0.05
